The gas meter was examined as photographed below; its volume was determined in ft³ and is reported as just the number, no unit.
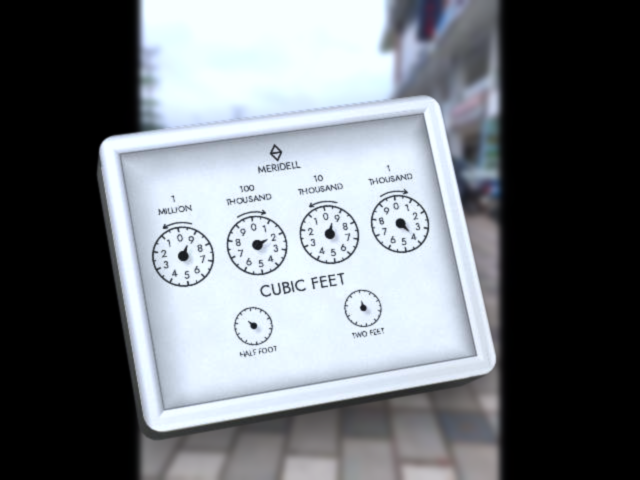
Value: 919400
